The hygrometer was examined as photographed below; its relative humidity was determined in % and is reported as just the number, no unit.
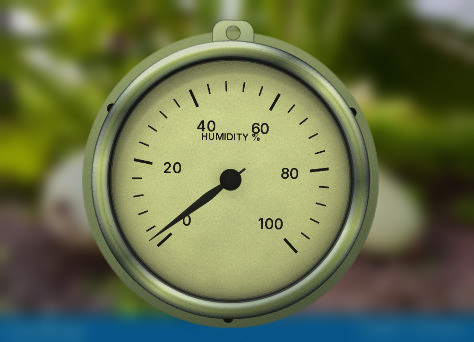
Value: 2
